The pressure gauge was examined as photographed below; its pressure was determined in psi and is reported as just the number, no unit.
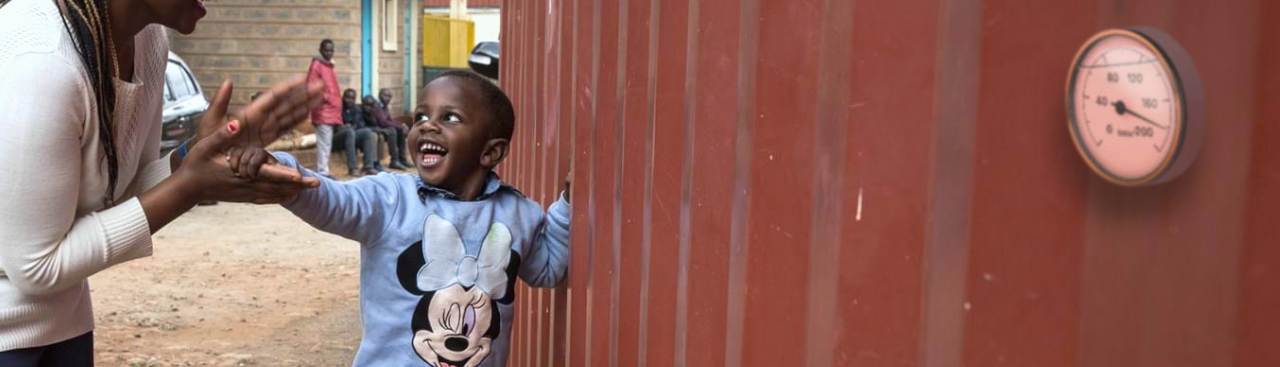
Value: 180
